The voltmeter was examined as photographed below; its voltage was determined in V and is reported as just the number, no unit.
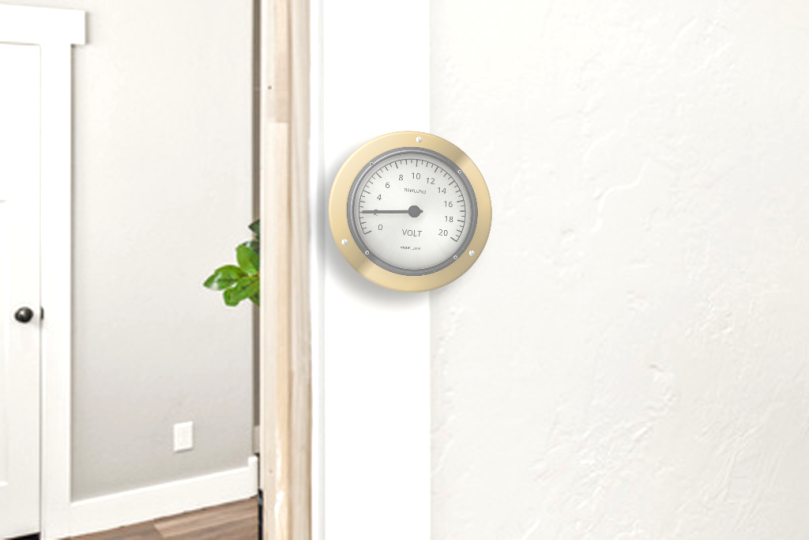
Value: 2
